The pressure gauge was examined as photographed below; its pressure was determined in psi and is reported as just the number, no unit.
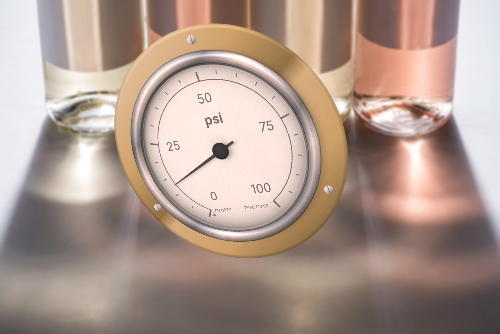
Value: 12.5
